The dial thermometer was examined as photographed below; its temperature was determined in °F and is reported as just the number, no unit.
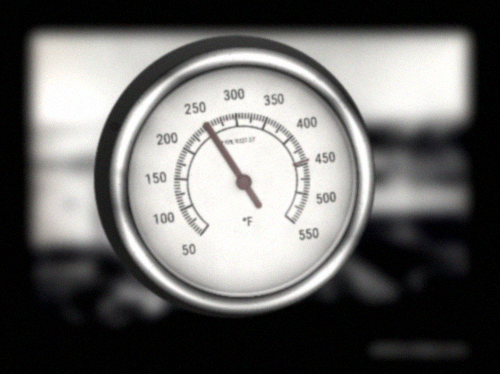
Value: 250
